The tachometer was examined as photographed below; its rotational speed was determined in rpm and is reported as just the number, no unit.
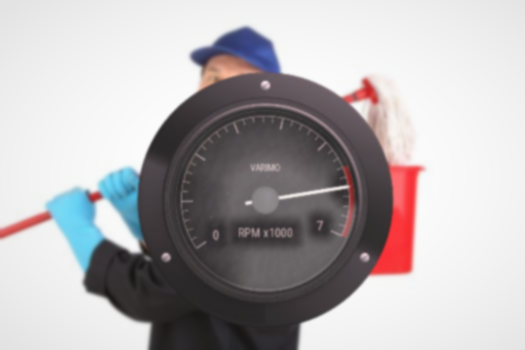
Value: 6000
